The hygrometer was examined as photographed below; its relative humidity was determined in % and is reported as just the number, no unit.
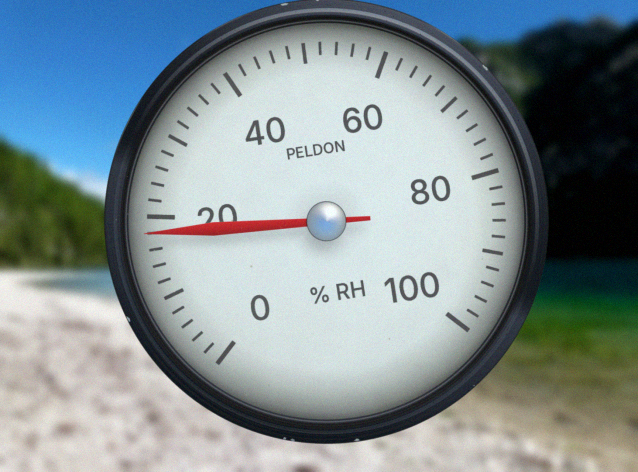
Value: 18
